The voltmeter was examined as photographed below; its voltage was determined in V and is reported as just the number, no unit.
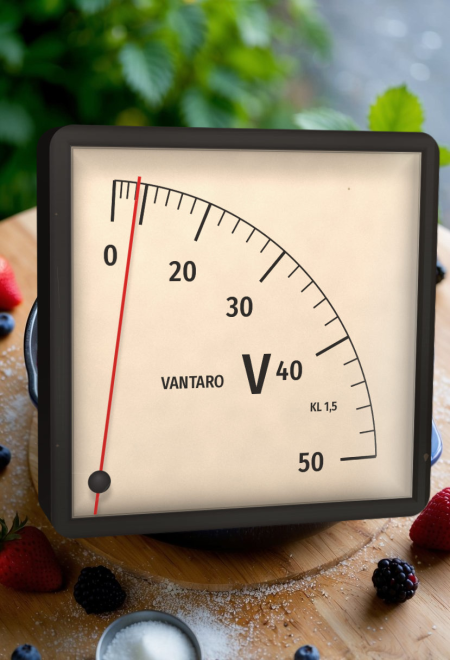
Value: 8
